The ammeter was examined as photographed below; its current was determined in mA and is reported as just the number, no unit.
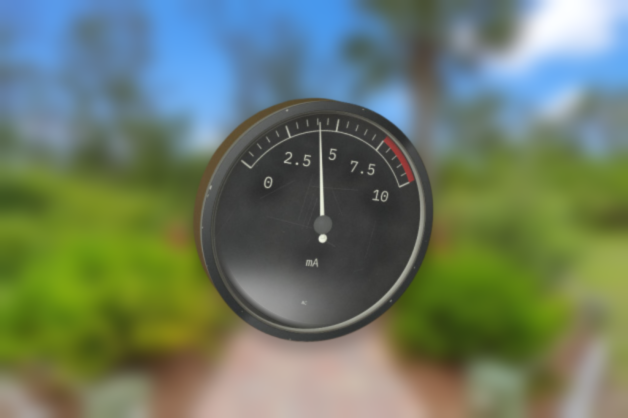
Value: 4
